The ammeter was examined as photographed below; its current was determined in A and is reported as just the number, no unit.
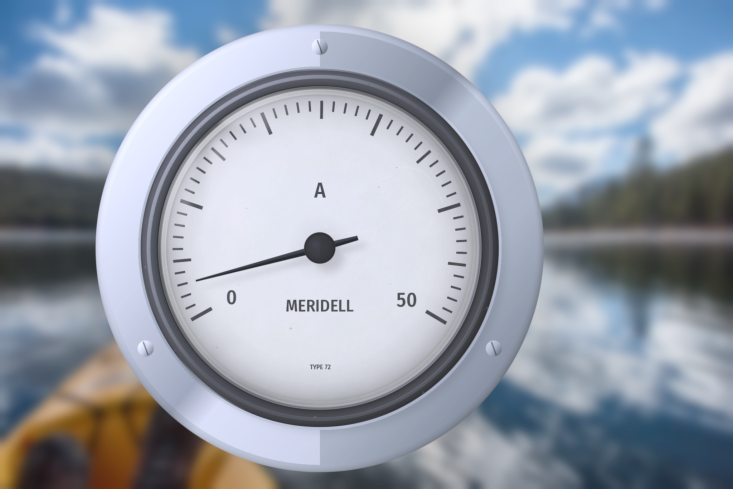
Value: 3
